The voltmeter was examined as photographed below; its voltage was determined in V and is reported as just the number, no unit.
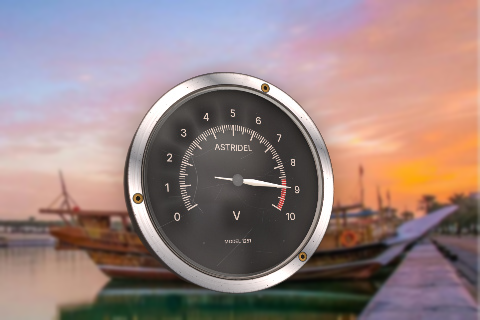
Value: 9
